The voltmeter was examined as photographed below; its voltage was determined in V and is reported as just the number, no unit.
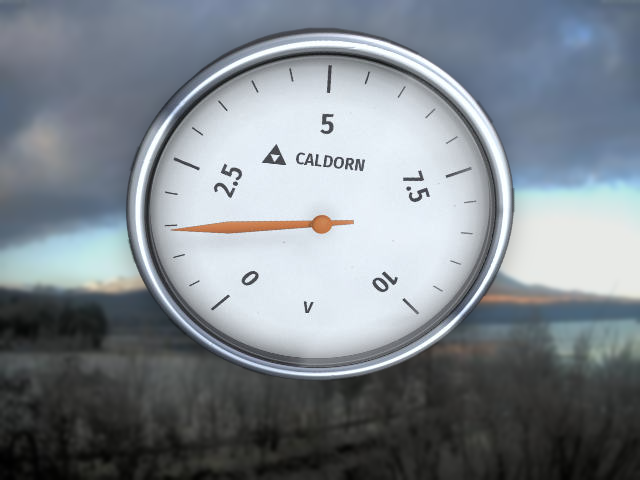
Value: 1.5
